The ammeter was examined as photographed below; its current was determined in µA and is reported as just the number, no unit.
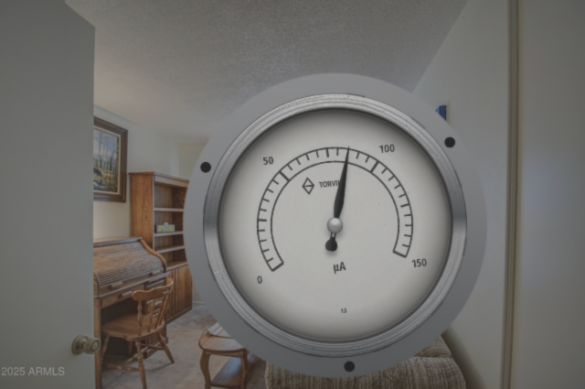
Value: 85
